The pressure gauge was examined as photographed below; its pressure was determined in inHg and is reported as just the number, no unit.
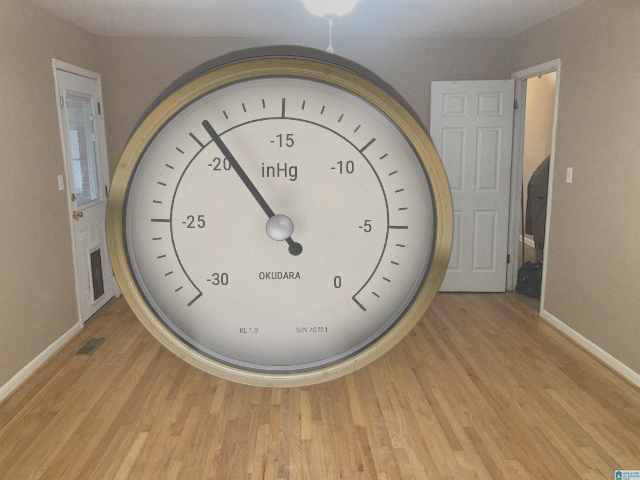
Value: -19
